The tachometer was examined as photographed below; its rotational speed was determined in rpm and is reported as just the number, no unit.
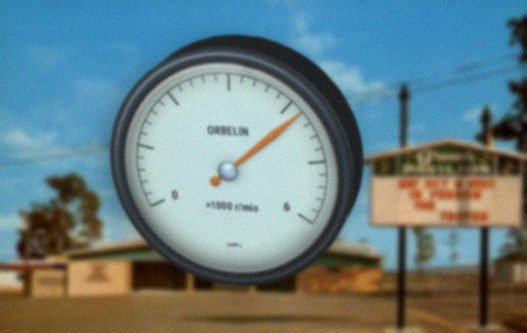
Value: 4200
